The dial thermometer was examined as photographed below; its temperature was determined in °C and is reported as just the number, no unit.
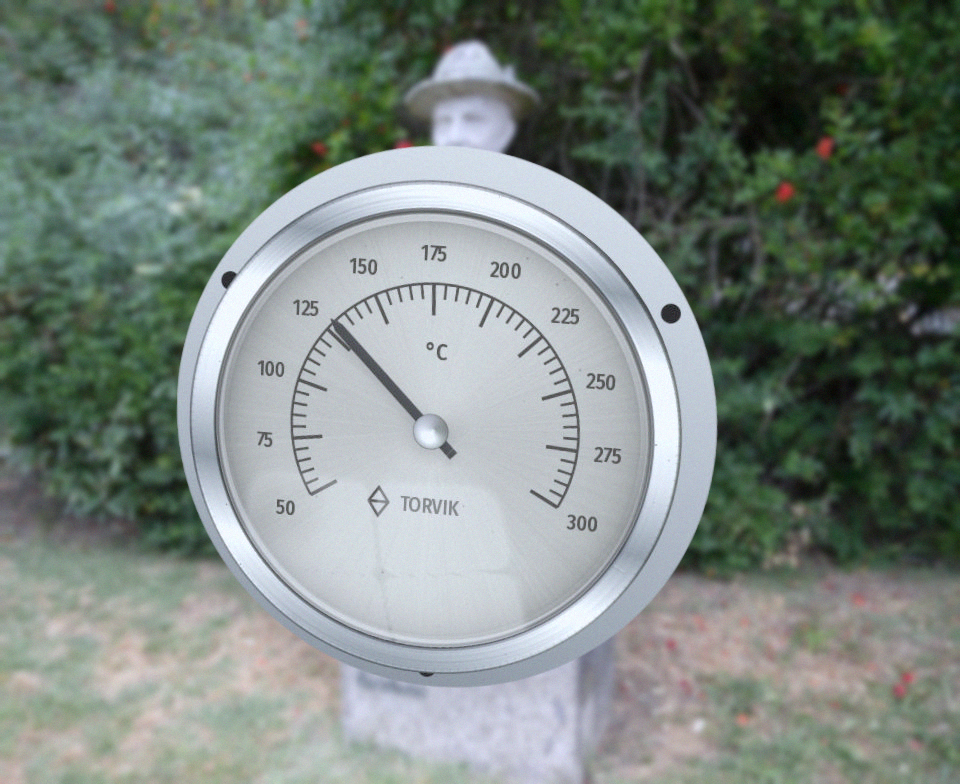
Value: 130
